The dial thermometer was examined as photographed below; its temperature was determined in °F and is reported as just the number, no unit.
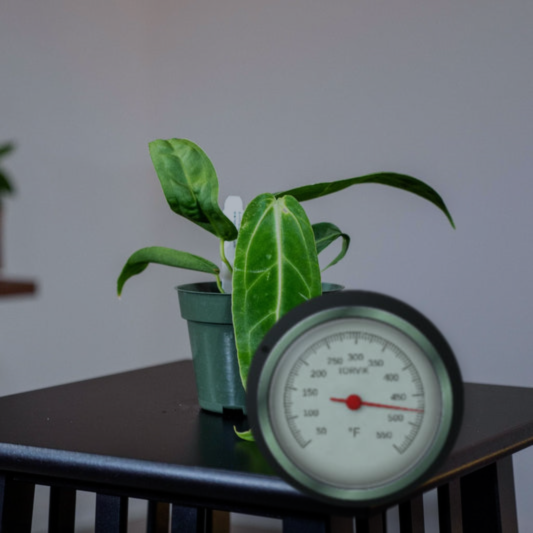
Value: 475
